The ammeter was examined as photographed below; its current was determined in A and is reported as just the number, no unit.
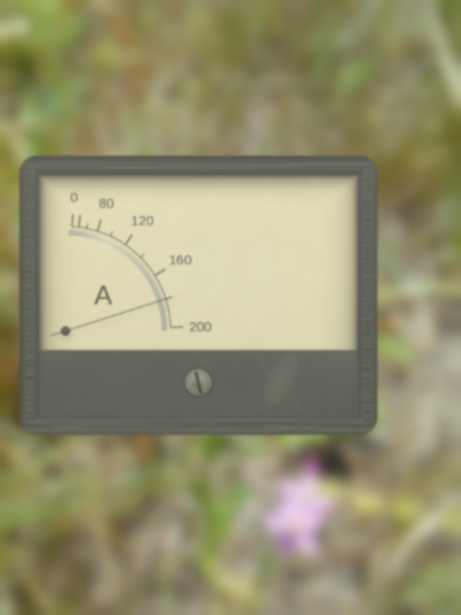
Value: 180
